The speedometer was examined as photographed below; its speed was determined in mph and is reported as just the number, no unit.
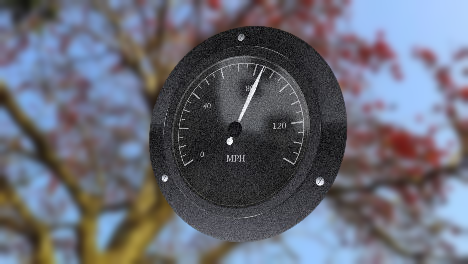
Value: 85
